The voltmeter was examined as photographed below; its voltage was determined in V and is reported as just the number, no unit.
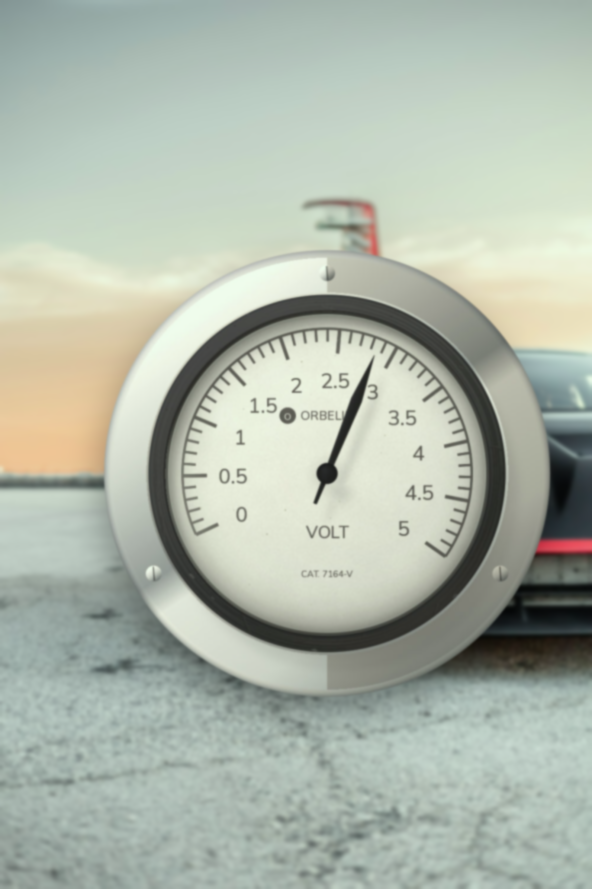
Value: 2.85
